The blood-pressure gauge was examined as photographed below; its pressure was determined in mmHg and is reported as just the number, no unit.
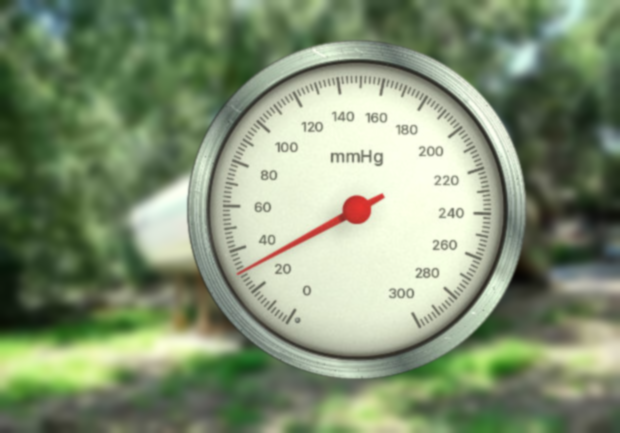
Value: 30
